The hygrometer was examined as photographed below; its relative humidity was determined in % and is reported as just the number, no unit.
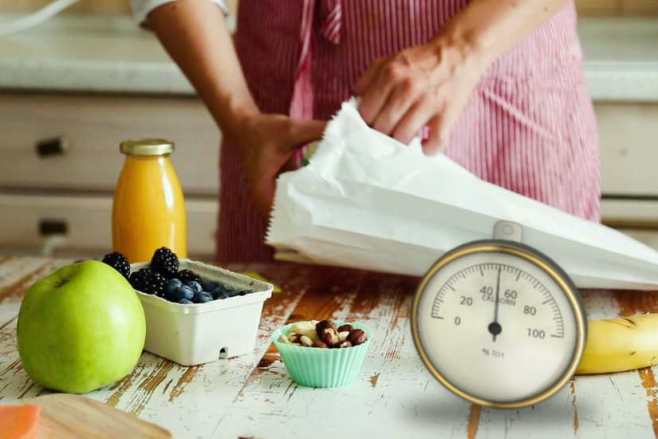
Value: 50
